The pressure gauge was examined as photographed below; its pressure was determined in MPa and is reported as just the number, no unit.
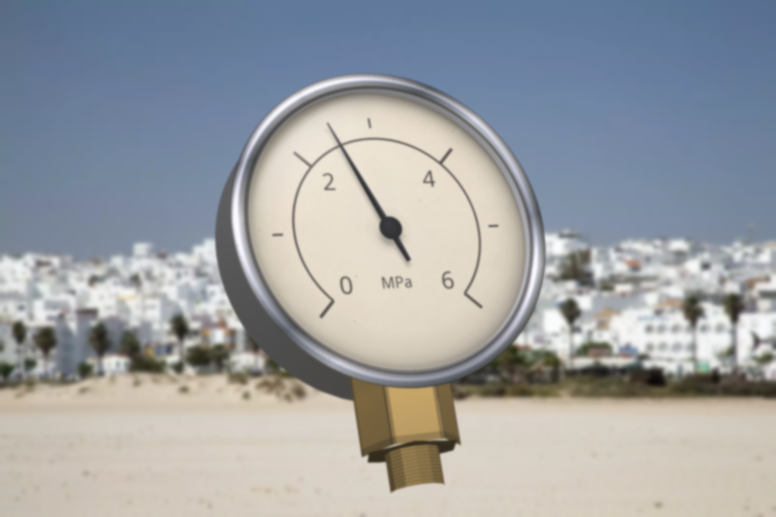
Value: 2.5
